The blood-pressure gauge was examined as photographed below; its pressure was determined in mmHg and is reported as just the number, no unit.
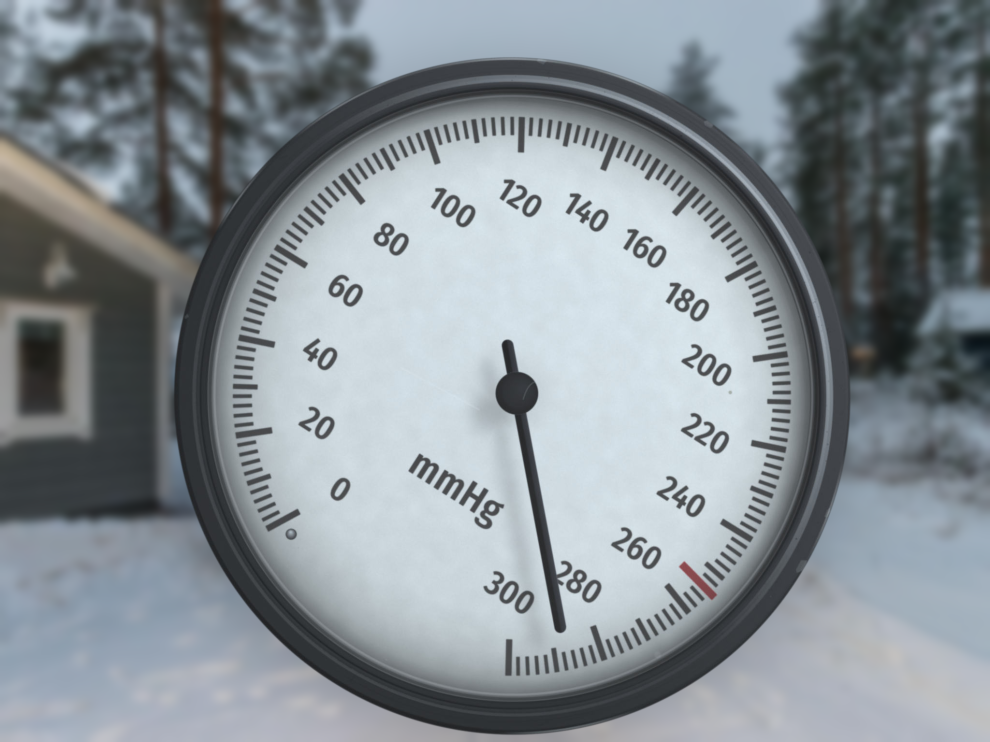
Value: 288
